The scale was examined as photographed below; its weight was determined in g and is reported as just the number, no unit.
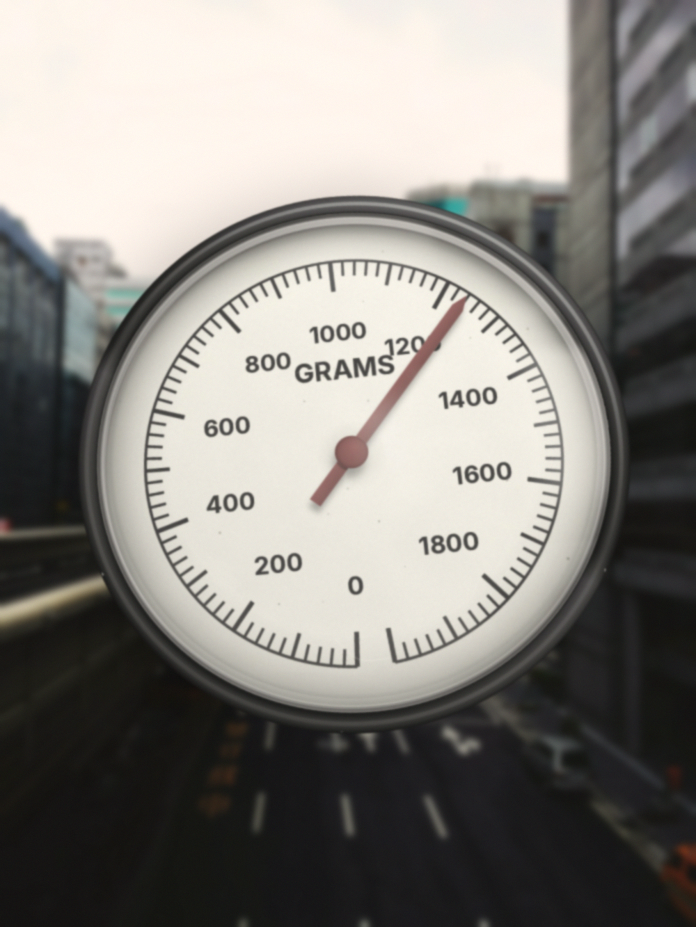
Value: 1240
